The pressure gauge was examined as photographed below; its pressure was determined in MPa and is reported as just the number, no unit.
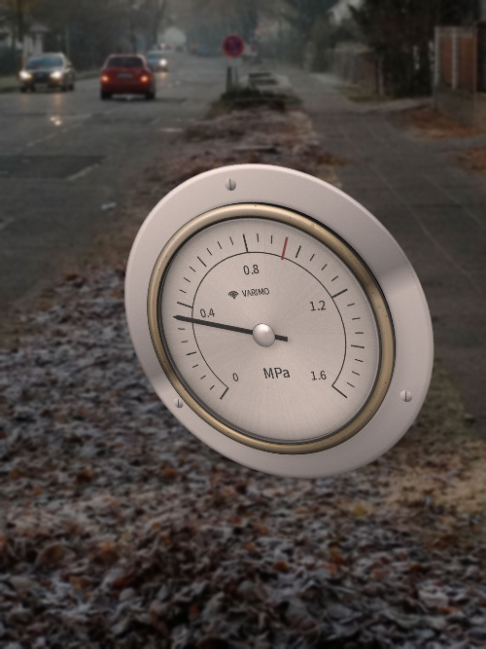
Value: 0.35
